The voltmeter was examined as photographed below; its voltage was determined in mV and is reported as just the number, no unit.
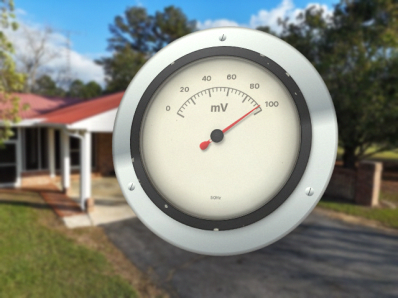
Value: 96
